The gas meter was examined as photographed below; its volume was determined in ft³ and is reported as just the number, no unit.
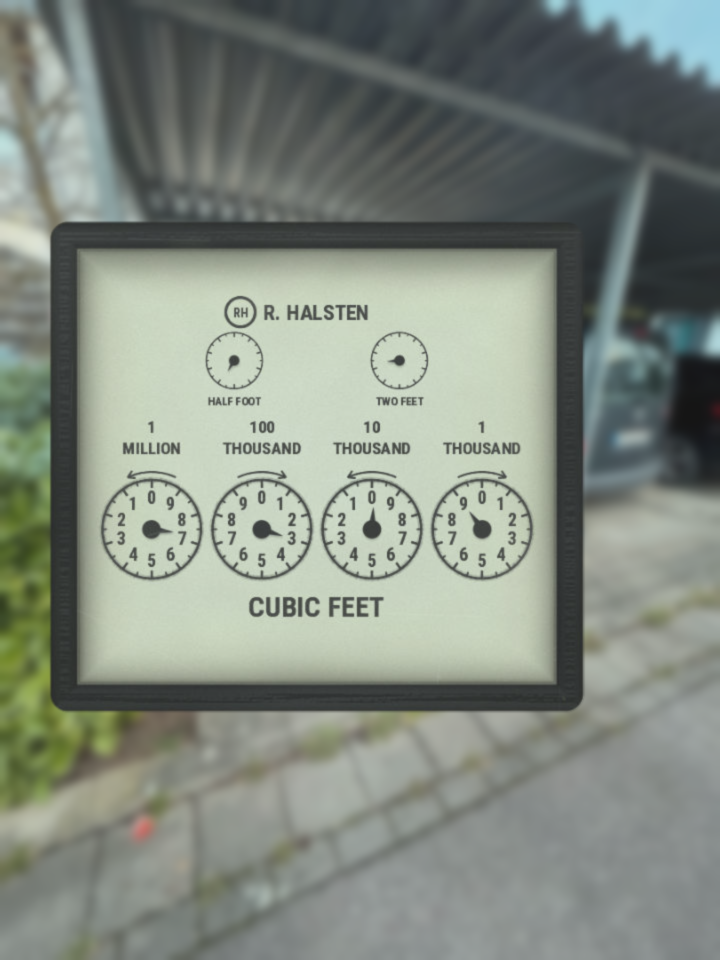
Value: 729900
